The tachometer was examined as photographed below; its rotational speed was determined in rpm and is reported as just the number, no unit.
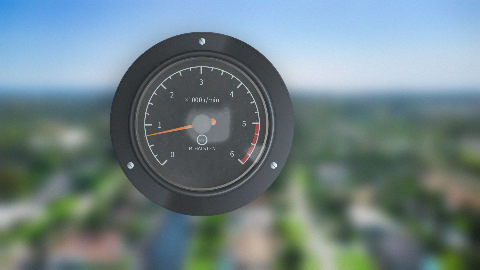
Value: 750
